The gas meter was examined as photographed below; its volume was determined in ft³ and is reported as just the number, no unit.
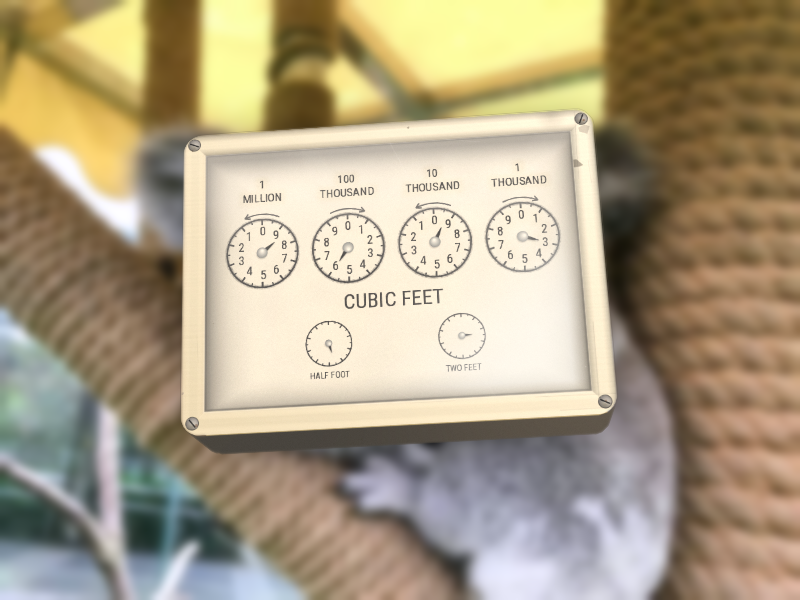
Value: 859300
